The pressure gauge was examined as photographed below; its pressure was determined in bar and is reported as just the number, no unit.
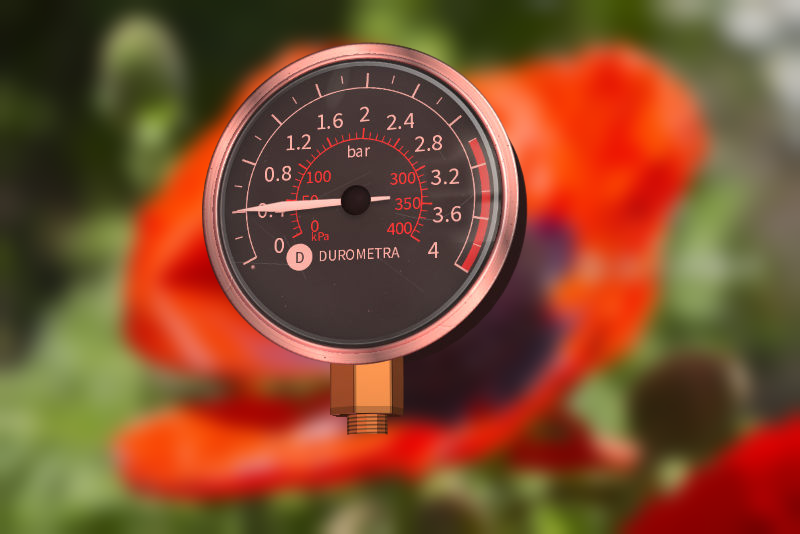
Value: 0.4
